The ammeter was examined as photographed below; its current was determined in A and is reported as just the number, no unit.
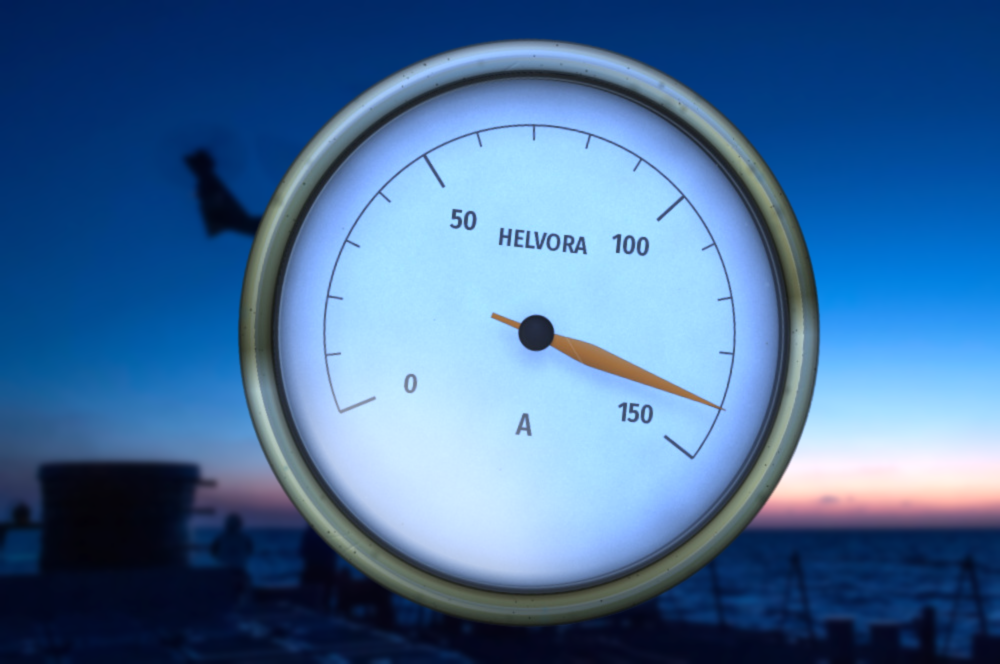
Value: 140
